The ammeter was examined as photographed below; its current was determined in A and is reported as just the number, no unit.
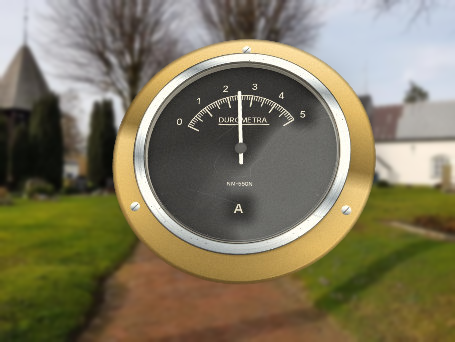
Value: 2.5
